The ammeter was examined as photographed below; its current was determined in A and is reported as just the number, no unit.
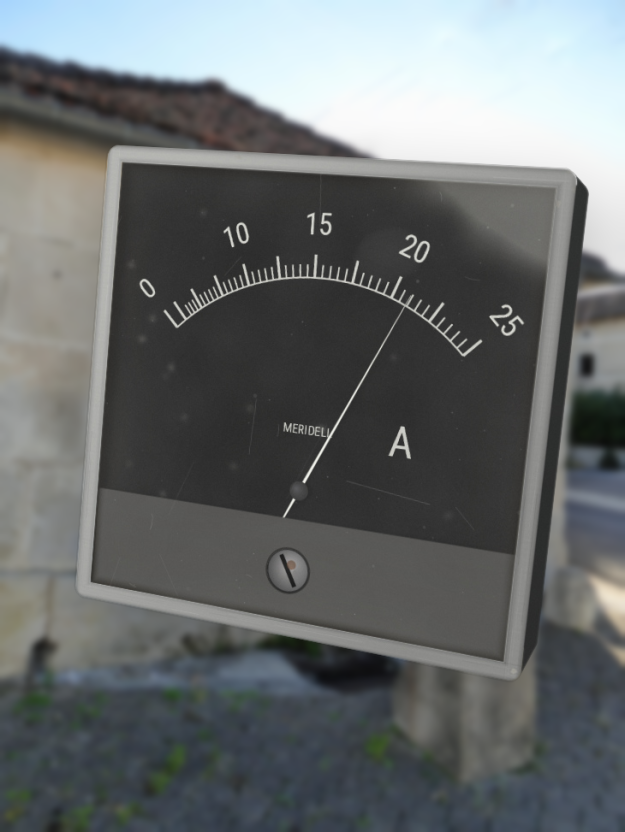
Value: 21
